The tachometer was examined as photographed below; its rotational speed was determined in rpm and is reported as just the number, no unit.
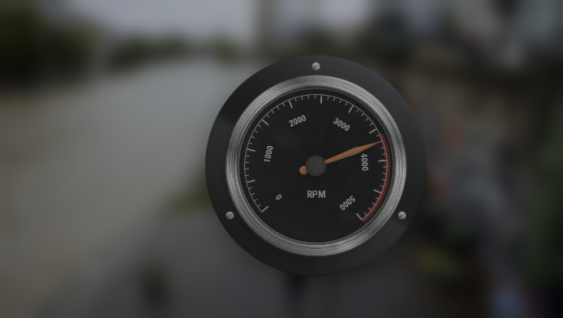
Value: 3700
